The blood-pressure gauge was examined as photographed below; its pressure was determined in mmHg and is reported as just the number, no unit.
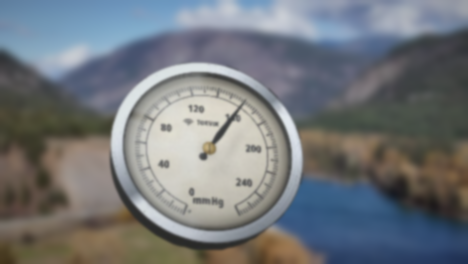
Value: 160
